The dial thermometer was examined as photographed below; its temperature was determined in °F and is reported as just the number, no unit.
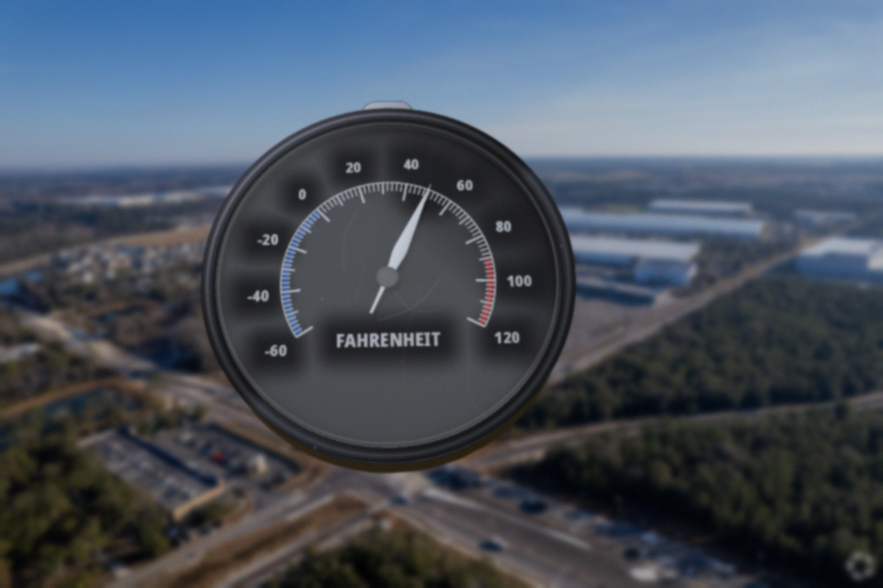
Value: 50
